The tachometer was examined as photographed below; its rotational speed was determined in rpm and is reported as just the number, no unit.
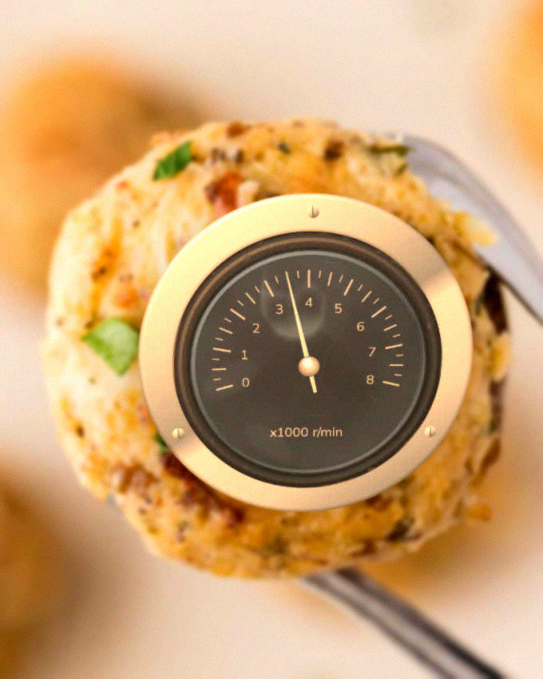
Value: 3500
